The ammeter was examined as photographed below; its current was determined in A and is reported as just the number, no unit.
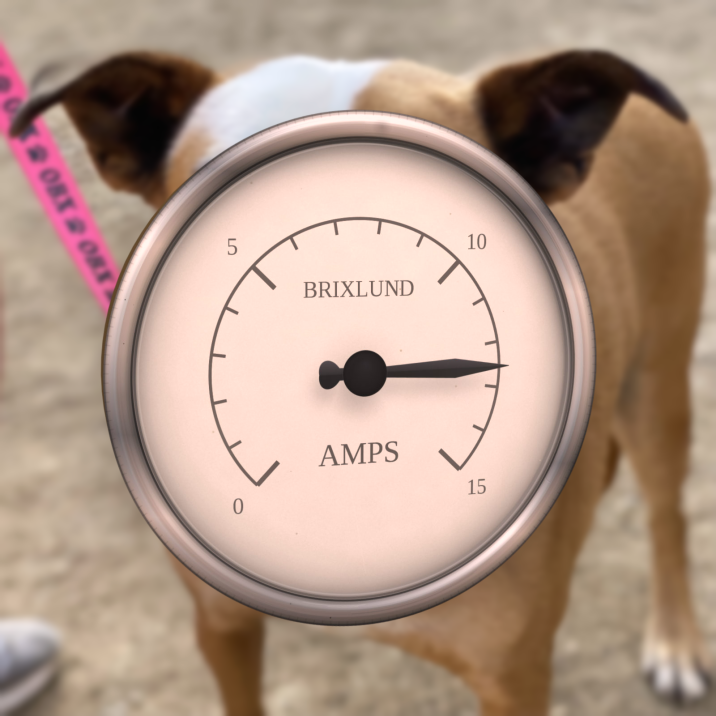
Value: 12.5
